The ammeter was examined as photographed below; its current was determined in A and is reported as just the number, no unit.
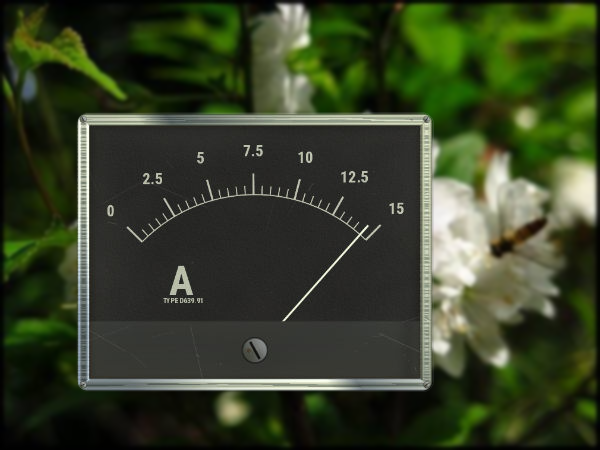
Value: 14.5
